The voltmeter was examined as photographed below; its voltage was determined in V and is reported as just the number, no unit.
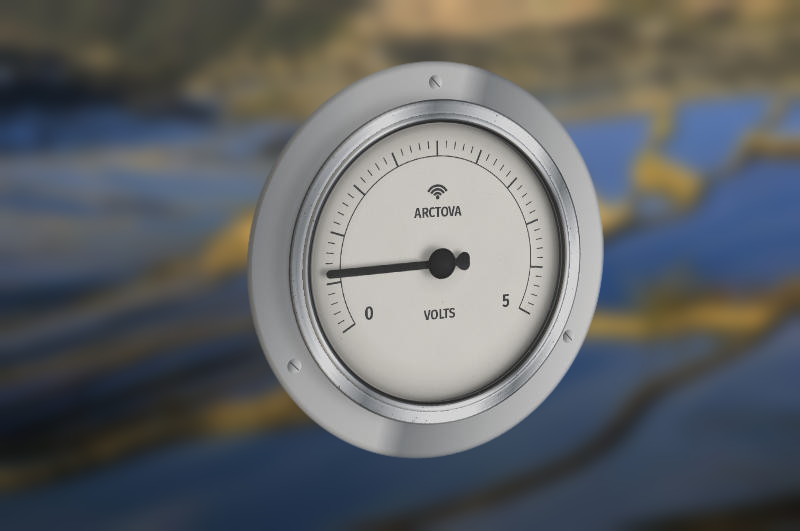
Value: 0.6
